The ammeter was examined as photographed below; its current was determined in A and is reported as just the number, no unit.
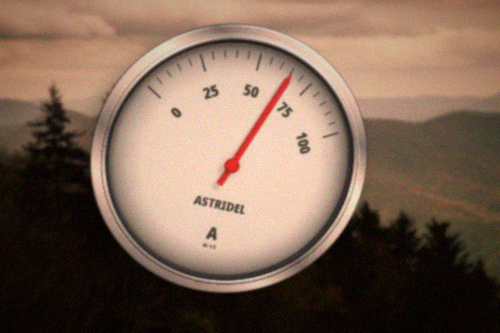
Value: 65
